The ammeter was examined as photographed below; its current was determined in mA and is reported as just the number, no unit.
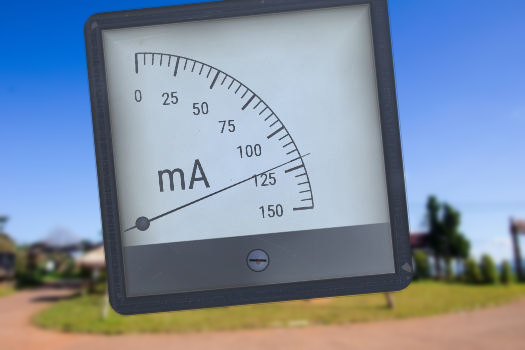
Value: 120
